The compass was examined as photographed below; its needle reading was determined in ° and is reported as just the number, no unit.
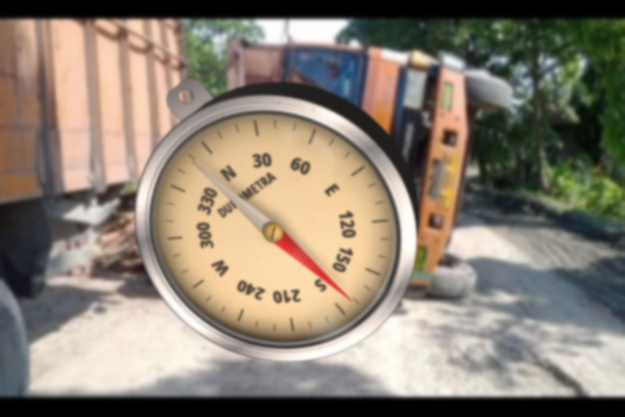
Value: 170
